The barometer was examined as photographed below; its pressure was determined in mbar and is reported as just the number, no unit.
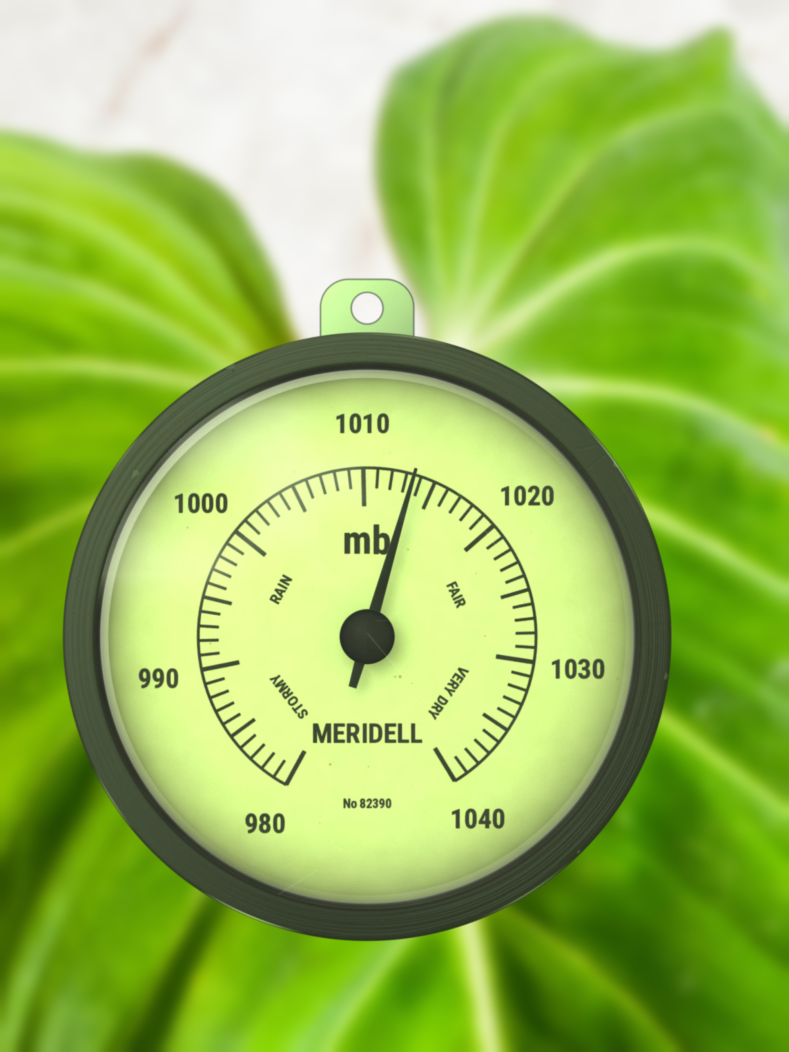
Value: 1013.5
